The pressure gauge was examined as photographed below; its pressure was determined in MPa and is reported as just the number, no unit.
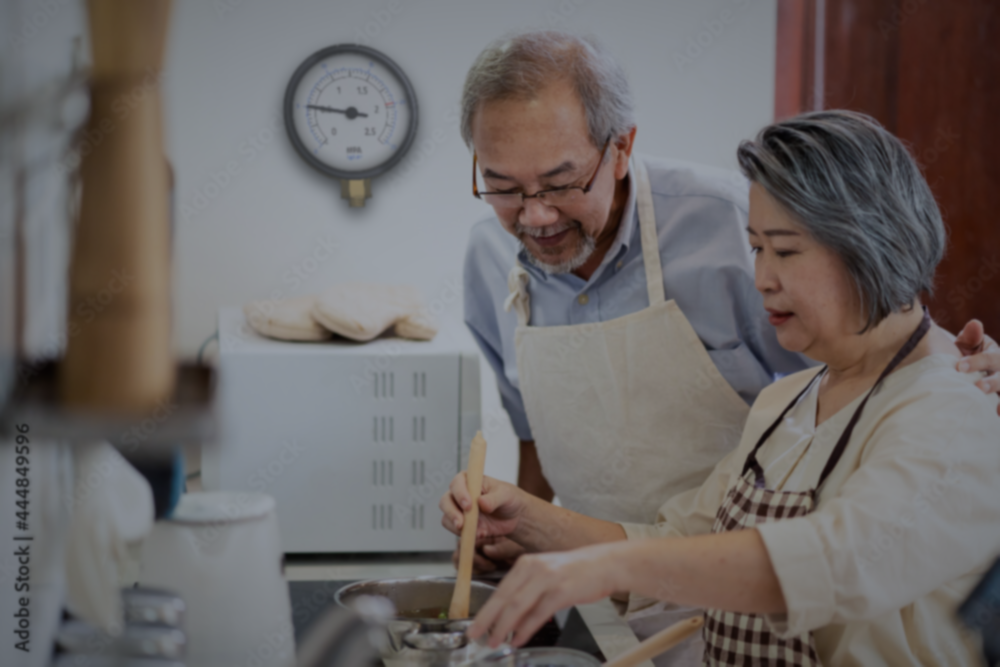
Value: 0.5
